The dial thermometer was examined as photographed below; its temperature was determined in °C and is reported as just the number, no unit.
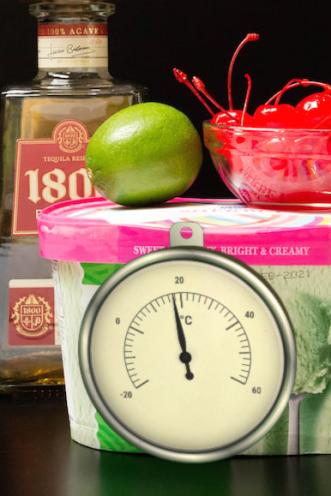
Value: 18
